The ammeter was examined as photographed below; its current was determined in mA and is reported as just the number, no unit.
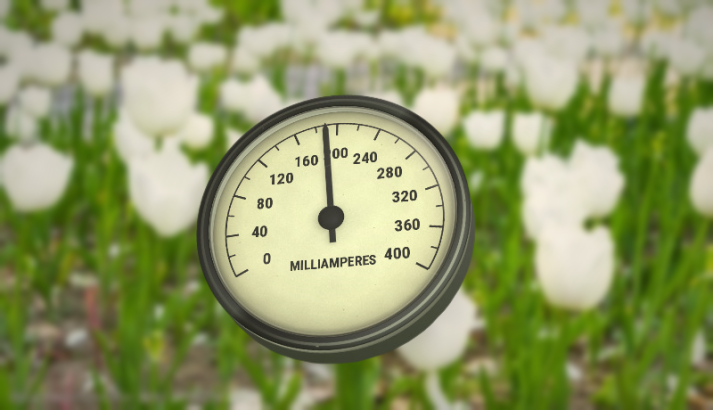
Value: 190
